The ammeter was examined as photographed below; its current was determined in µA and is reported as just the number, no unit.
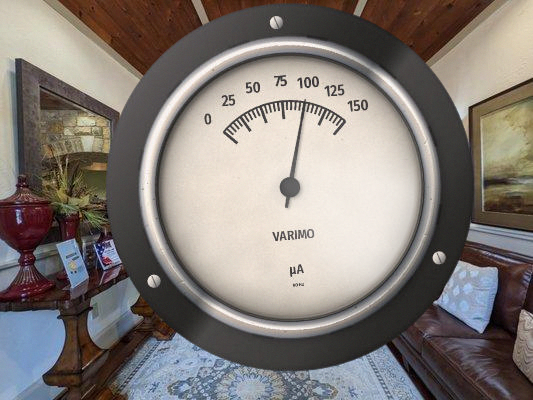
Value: 100
